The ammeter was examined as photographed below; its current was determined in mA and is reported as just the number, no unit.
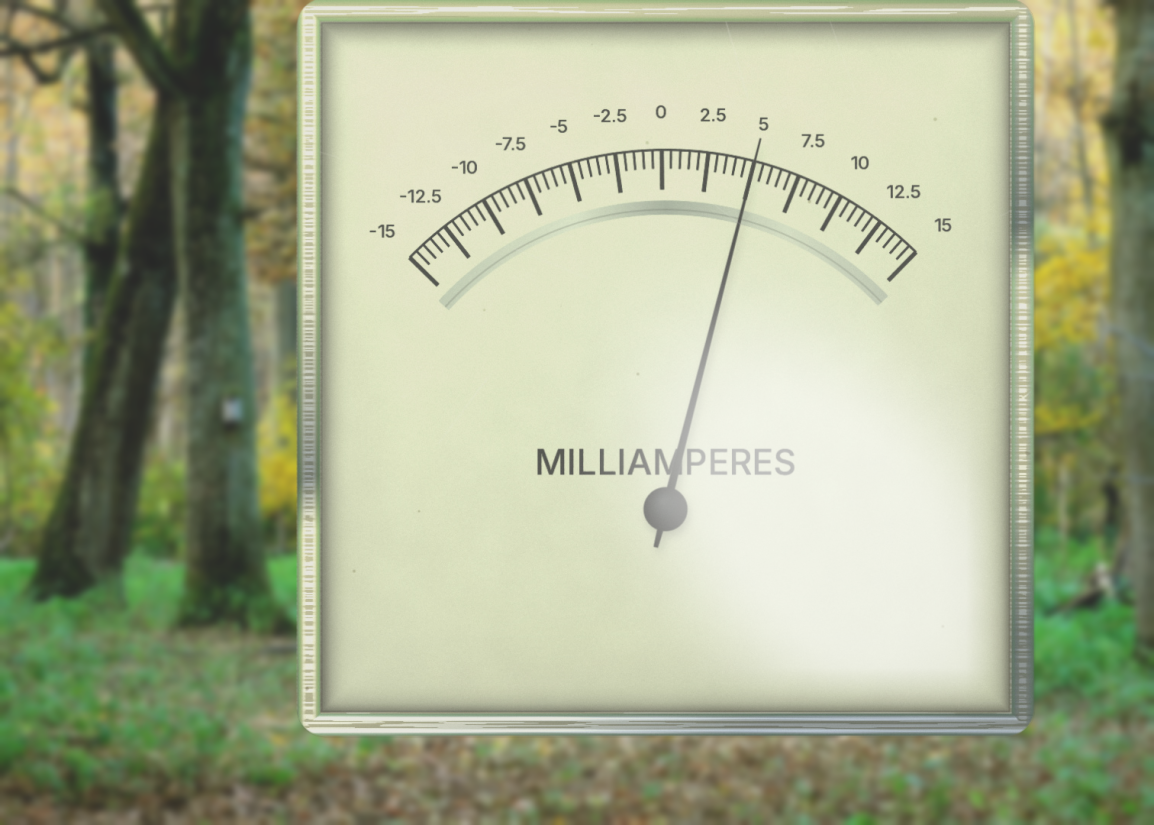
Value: 5
